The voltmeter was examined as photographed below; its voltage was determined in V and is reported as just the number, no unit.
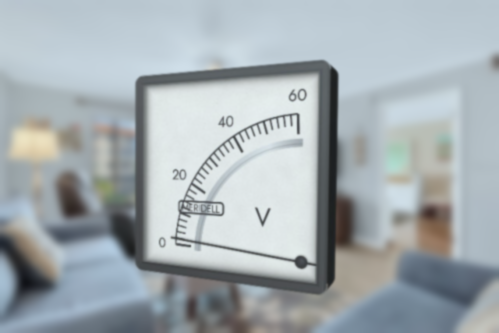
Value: 2
